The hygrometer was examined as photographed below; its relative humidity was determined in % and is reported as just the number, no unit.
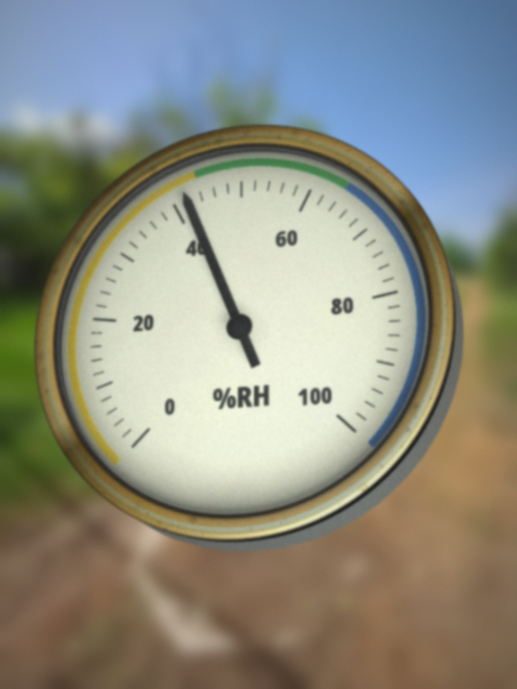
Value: 42
